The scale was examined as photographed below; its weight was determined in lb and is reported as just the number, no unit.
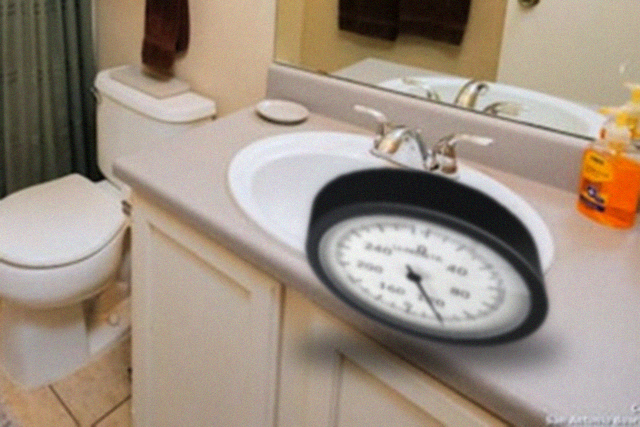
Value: 120
